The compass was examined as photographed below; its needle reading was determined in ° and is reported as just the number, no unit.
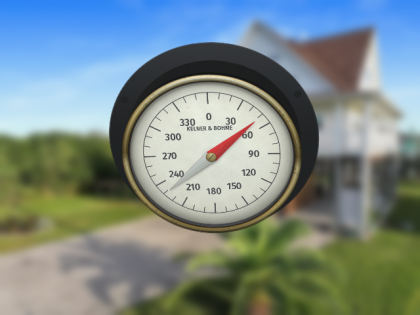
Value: 50
